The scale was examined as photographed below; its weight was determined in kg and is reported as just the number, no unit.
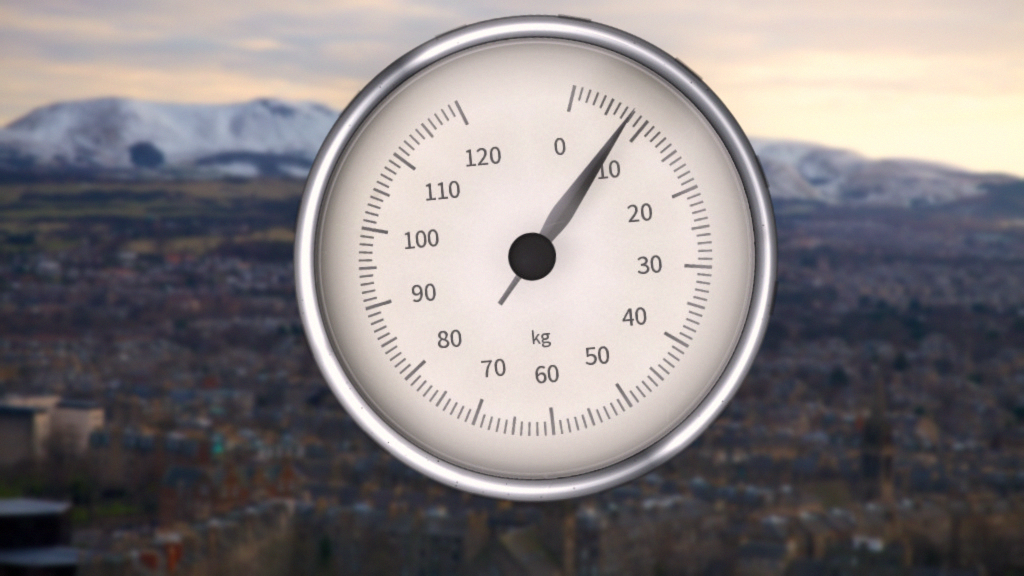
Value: 8
